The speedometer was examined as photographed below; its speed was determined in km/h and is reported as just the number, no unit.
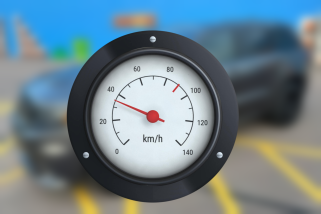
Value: 35
